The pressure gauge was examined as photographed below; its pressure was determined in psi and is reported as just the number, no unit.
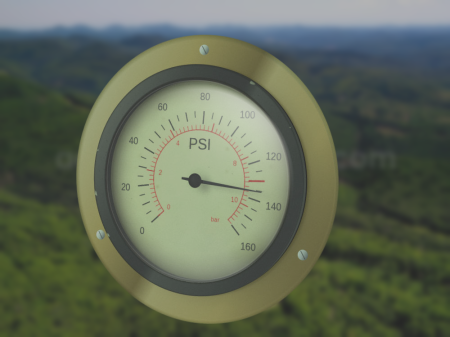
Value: 135
